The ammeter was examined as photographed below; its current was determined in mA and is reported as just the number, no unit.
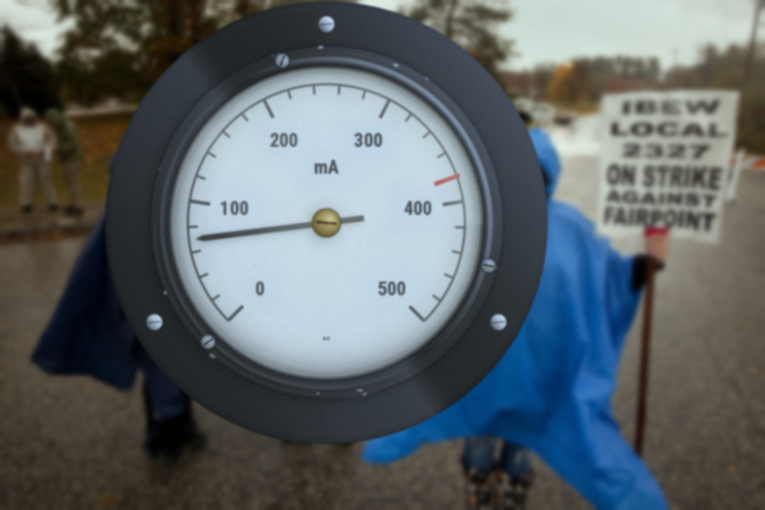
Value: 70
